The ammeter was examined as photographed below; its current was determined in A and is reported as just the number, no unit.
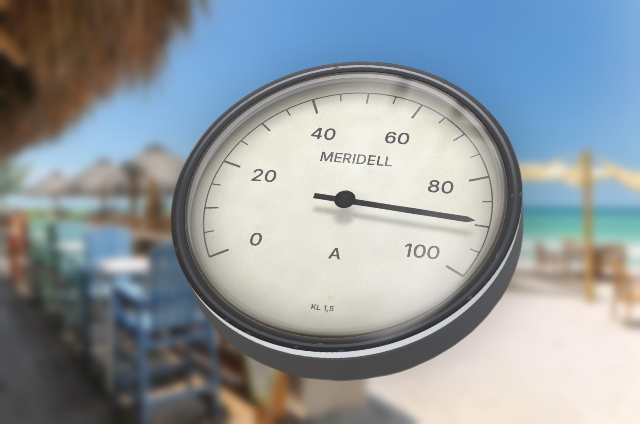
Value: 90
